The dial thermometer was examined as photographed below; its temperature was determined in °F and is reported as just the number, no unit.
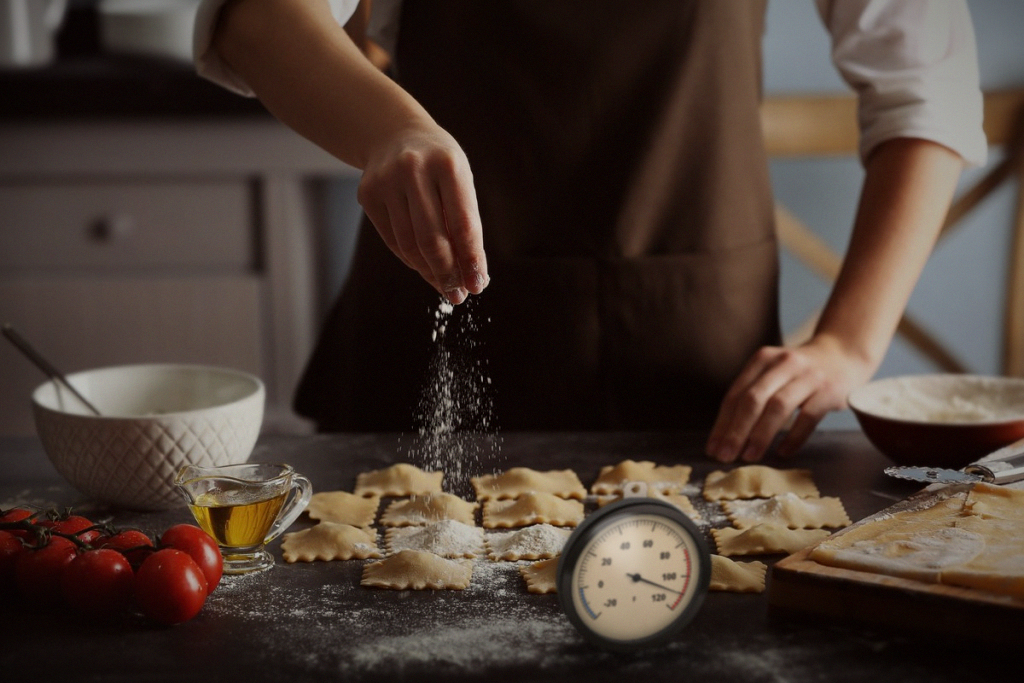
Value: 110
